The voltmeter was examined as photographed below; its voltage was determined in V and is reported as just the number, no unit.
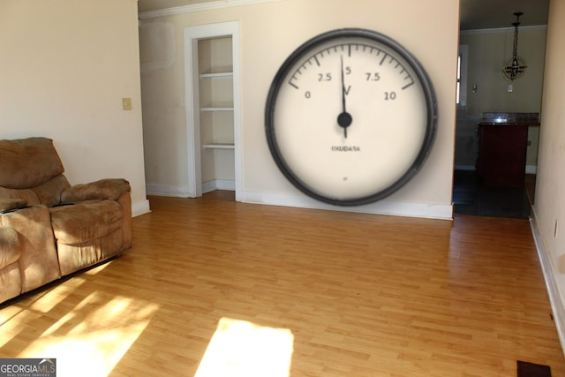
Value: 4.5
